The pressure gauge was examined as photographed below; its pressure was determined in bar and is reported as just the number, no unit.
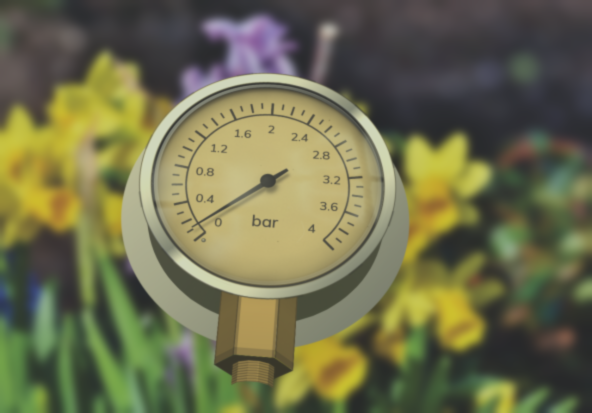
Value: 0.1
